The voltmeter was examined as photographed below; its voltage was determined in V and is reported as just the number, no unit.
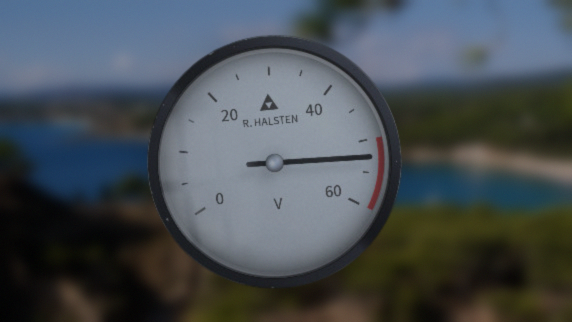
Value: 52.5
